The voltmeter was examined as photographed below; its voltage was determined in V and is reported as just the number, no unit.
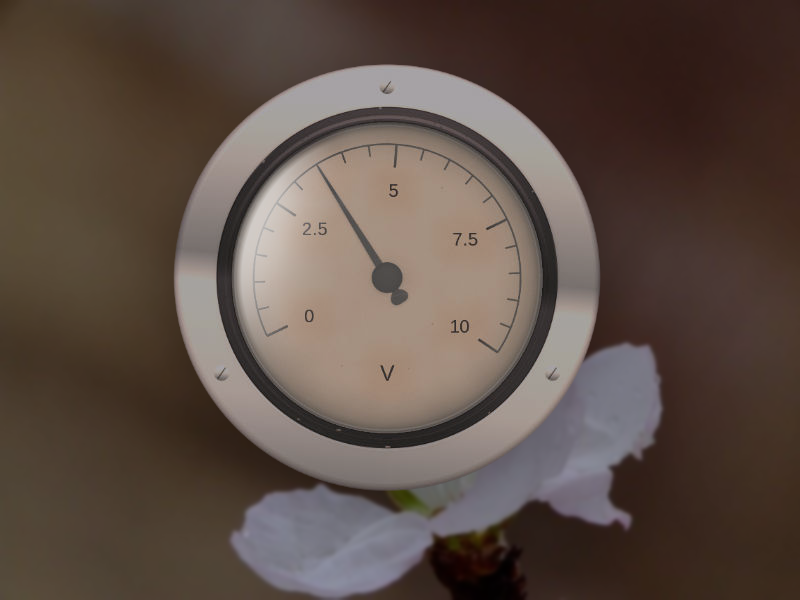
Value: 3.5
